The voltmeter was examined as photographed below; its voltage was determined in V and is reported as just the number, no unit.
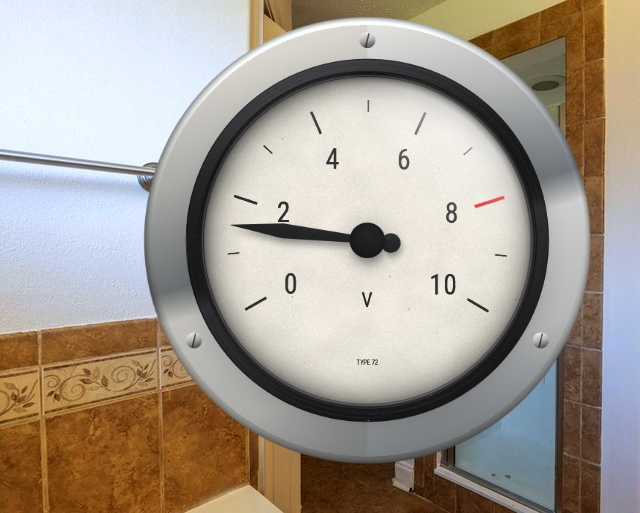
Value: 1.5
